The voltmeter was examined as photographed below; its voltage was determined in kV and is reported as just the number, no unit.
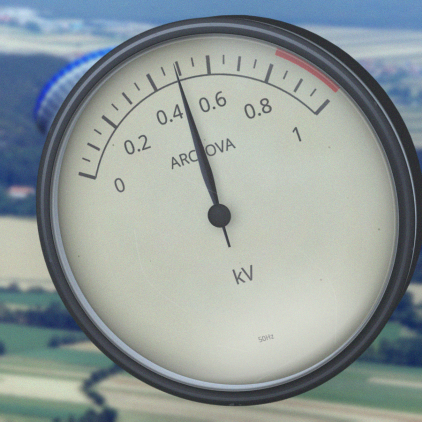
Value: 0.5
